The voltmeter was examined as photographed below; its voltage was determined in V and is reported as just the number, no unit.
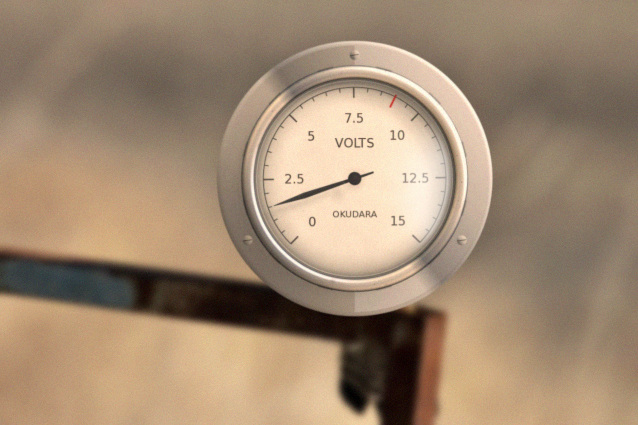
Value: 1.5
